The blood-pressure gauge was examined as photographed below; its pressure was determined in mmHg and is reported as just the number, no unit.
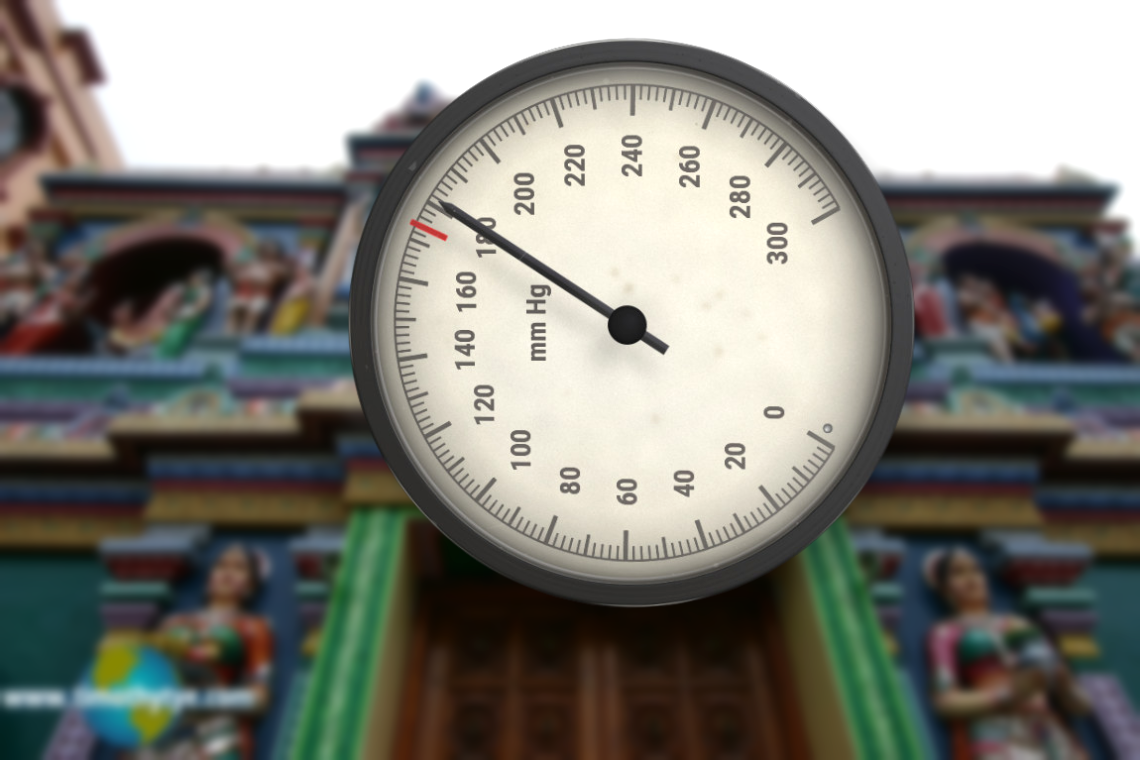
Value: 182
